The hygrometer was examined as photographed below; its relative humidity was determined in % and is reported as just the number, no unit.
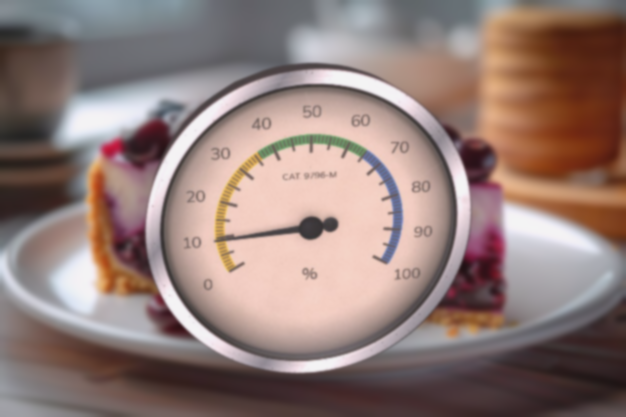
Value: 10
